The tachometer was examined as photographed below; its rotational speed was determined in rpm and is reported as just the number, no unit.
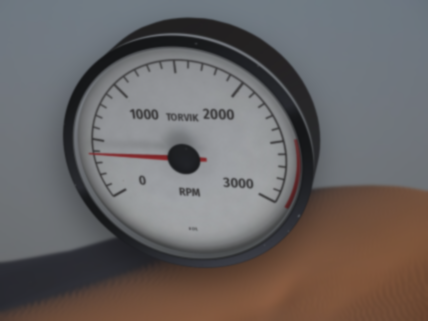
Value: 400
